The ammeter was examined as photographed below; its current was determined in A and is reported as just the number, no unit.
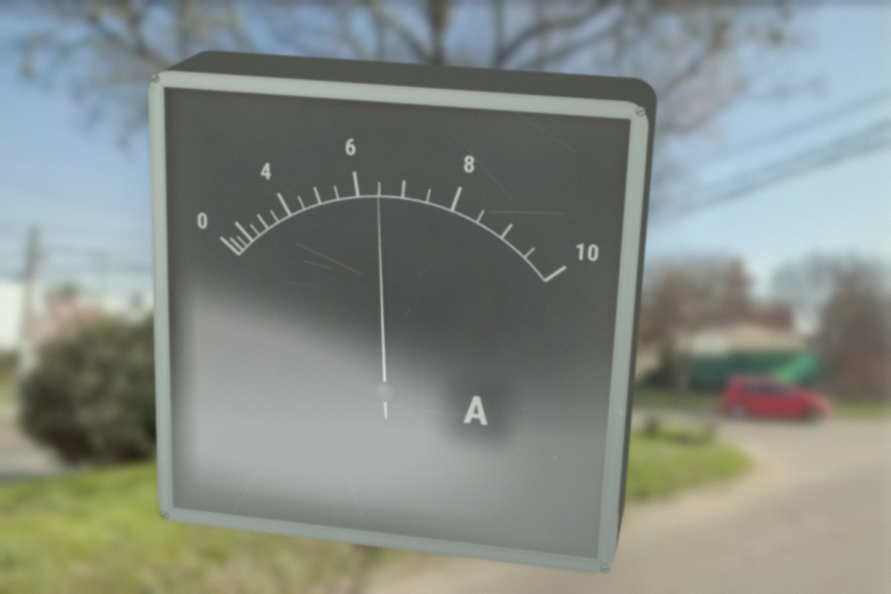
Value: 6.5
